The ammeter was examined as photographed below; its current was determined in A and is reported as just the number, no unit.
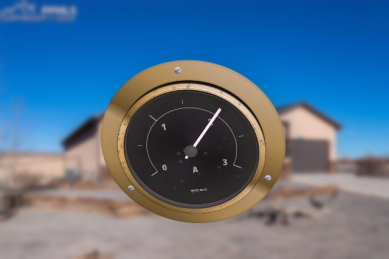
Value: 2
